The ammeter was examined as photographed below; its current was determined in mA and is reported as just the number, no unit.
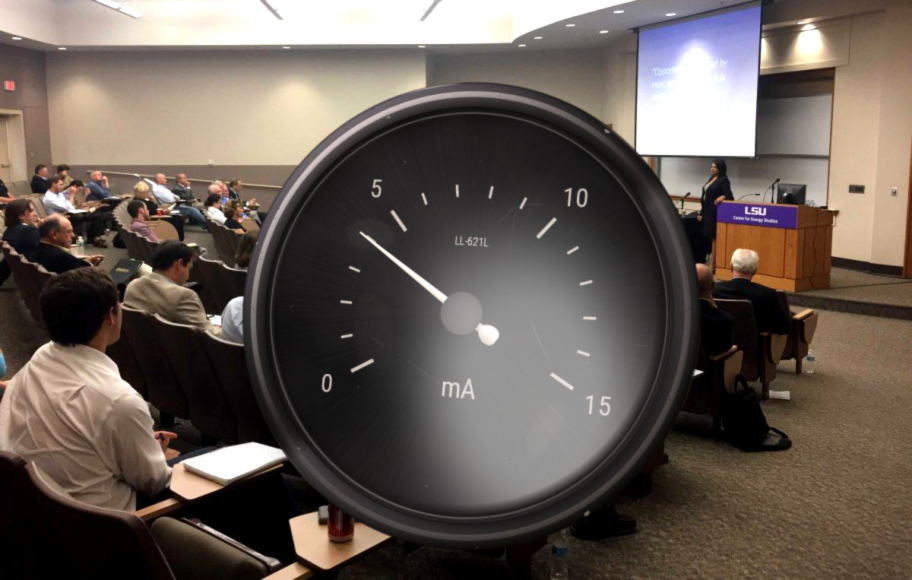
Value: 4
